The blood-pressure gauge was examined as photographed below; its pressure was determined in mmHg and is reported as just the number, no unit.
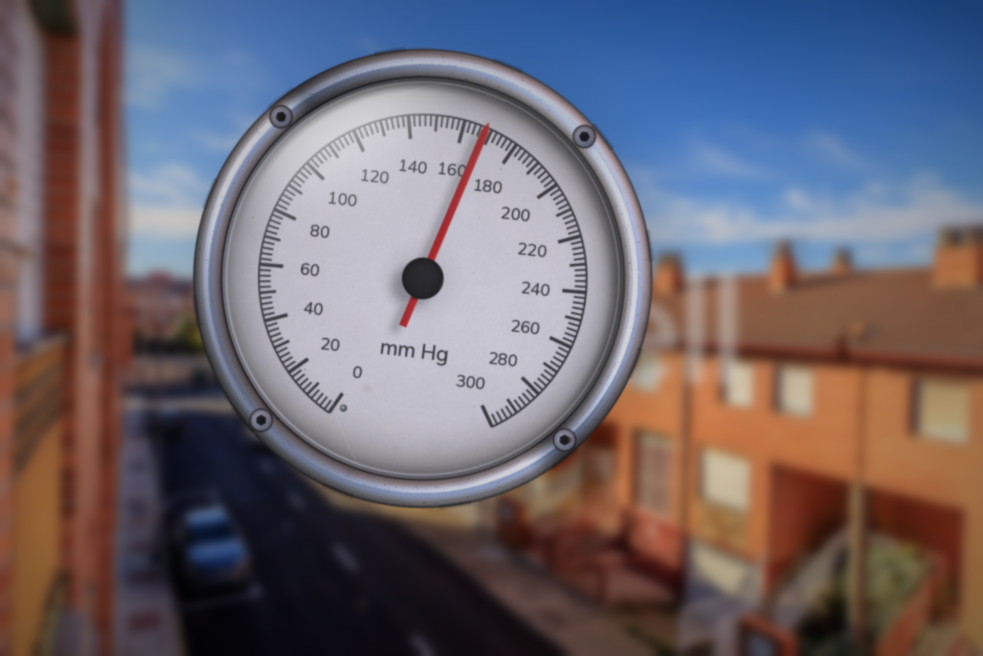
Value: 168
